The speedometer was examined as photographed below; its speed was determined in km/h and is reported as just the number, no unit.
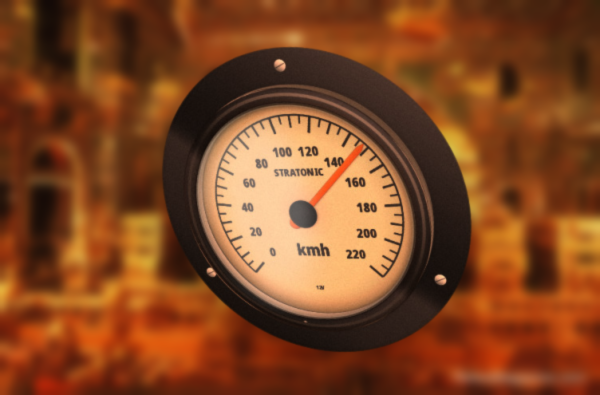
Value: 147.5
